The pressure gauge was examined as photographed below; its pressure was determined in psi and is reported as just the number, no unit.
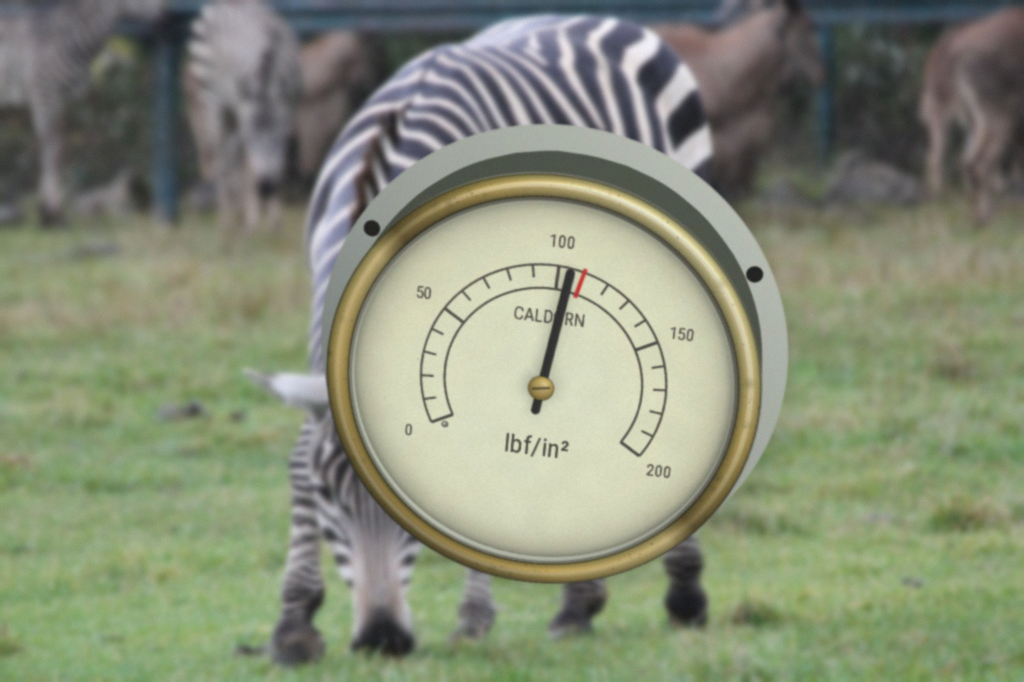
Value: 105
